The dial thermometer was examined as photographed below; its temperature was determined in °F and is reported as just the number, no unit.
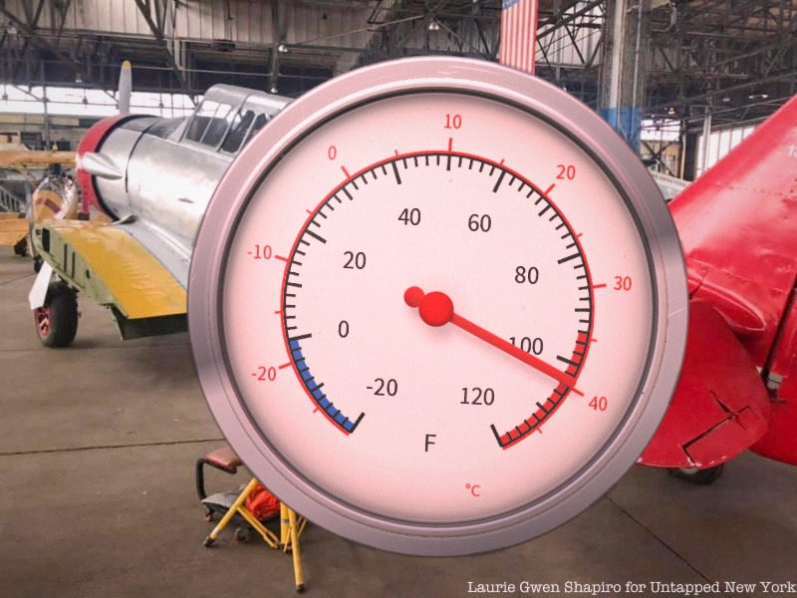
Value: 103
